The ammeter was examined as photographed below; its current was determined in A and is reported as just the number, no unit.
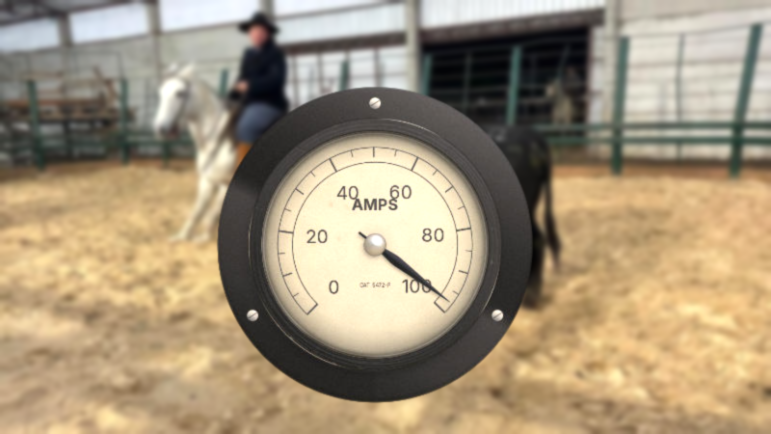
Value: 97.5
